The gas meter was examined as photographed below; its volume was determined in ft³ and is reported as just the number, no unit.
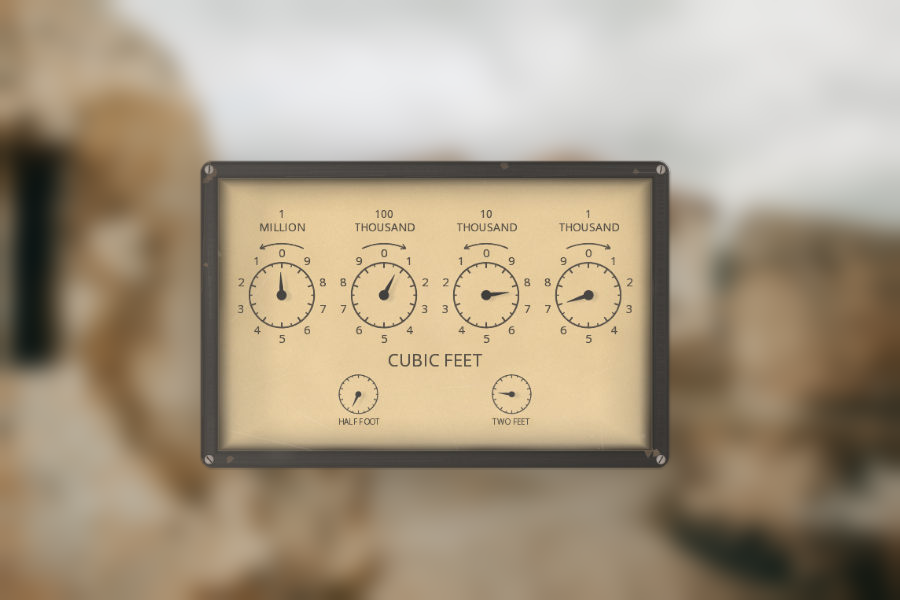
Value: 7700
